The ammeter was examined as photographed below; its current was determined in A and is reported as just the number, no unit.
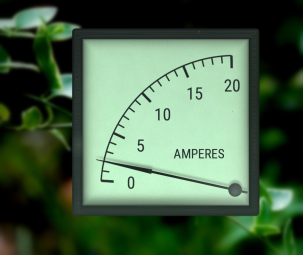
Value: 2
